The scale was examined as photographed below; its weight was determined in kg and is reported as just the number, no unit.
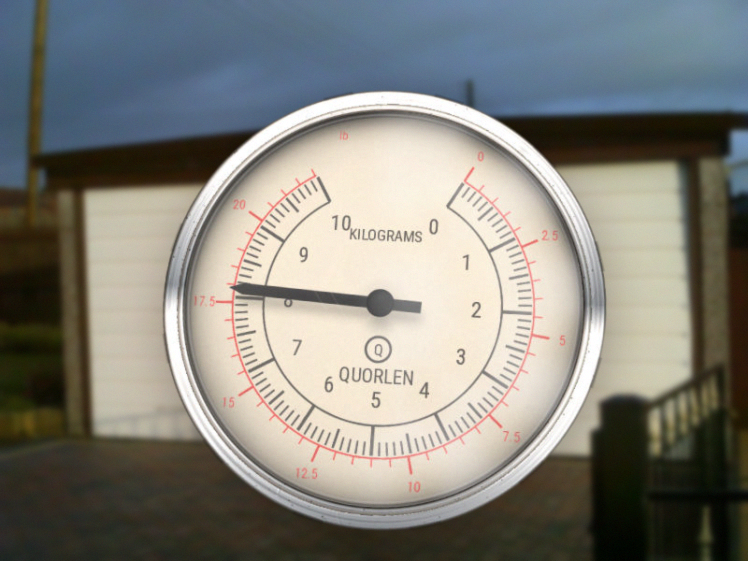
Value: 8.1
